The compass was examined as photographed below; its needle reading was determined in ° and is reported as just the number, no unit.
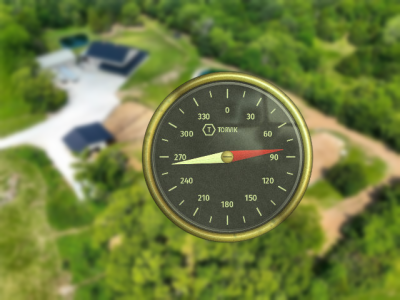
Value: 82.5
